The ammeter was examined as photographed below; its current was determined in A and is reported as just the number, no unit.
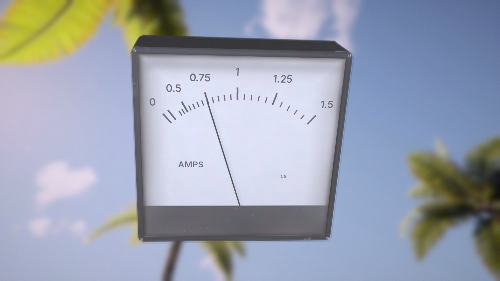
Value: 0.75
